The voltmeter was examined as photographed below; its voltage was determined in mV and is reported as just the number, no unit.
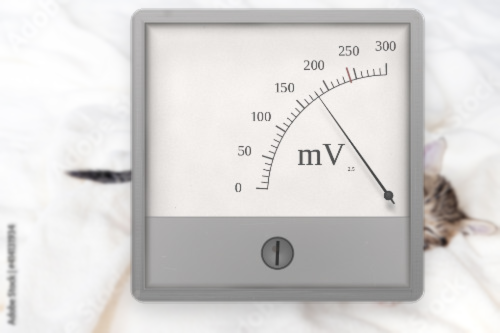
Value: 180
